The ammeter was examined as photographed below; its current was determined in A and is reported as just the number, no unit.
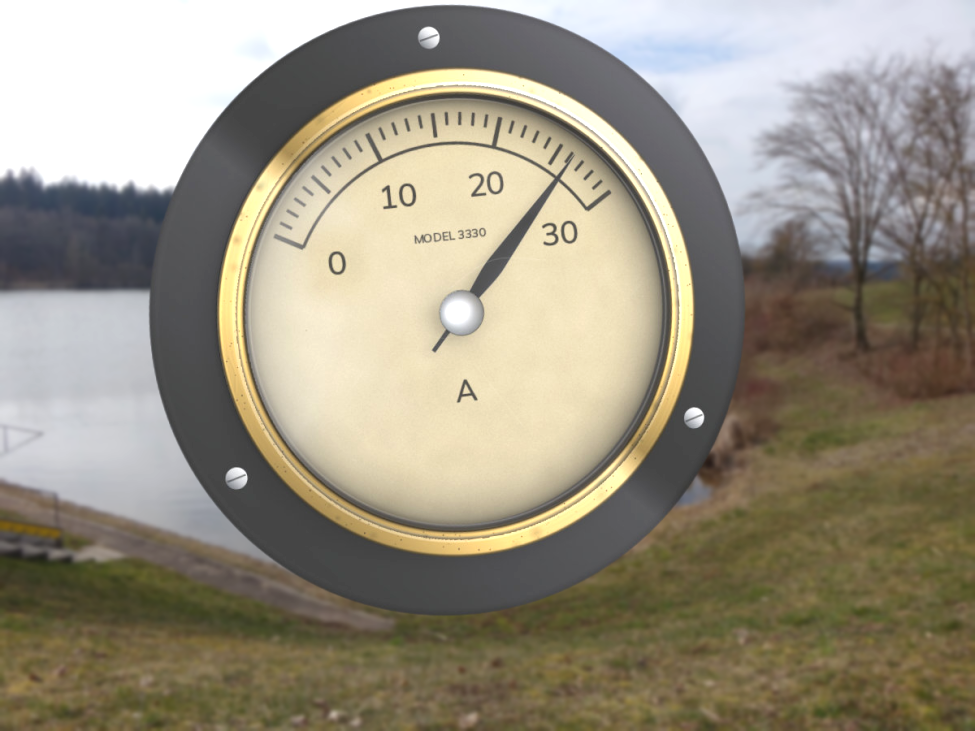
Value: 26
